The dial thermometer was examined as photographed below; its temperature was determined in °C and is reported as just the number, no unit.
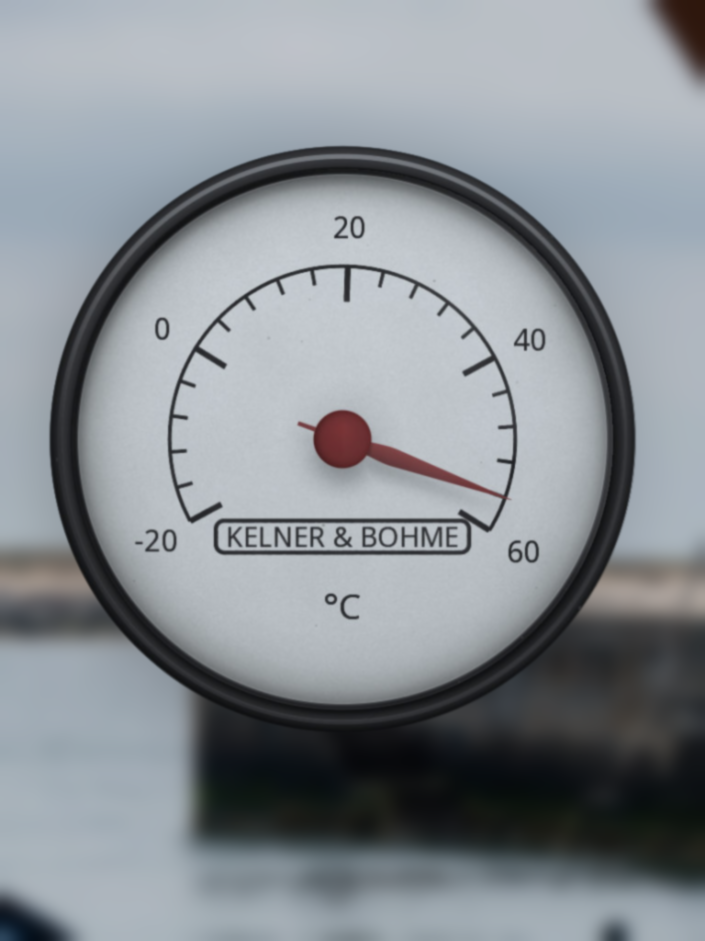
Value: 56
